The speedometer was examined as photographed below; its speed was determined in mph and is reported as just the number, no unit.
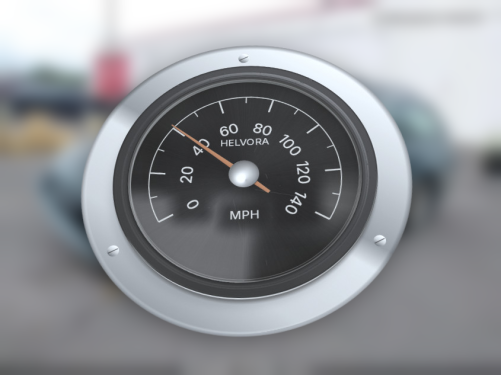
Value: 40
